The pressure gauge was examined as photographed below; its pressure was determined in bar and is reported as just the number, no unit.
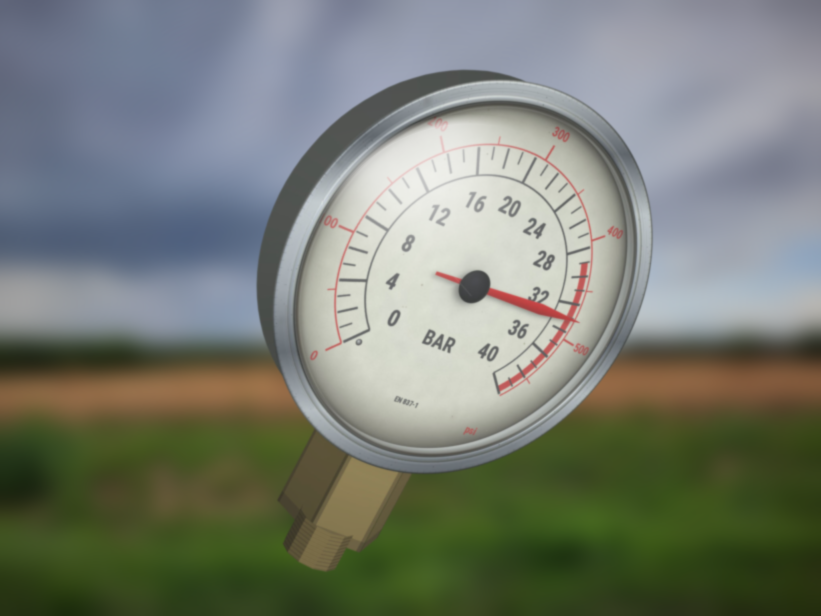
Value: 33
